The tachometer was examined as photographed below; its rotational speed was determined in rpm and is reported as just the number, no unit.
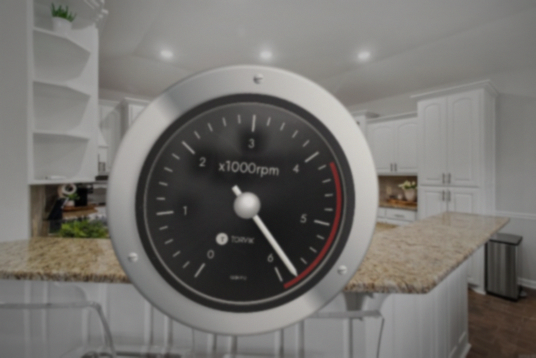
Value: 5800
